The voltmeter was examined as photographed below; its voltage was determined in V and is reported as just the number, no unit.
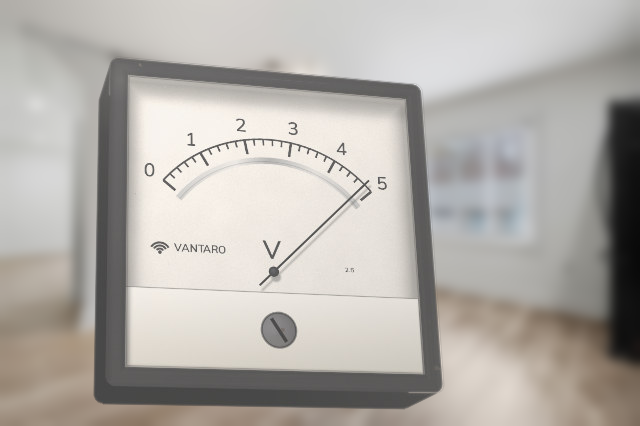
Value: 4.8
